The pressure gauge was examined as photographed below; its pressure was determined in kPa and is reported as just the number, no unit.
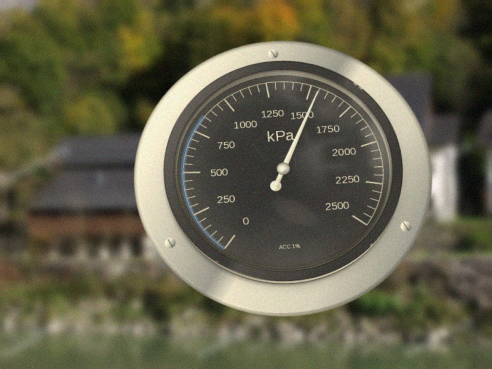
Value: 1550
